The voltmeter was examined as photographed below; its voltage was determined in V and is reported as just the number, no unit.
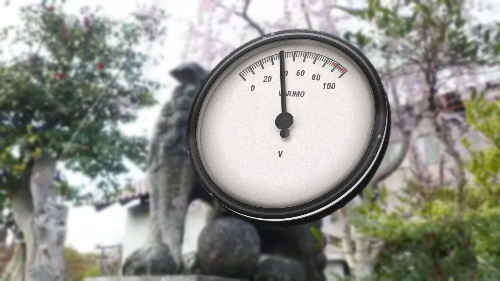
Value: 40
